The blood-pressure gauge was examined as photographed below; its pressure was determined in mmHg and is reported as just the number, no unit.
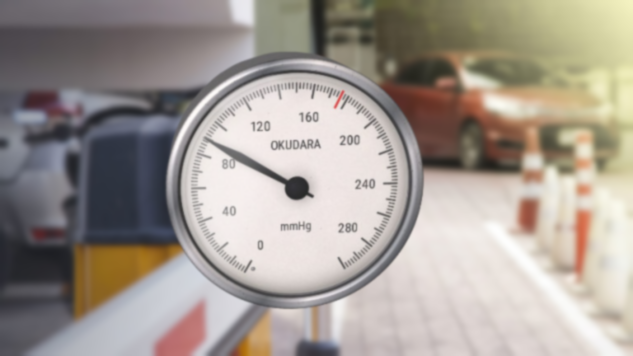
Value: 90
